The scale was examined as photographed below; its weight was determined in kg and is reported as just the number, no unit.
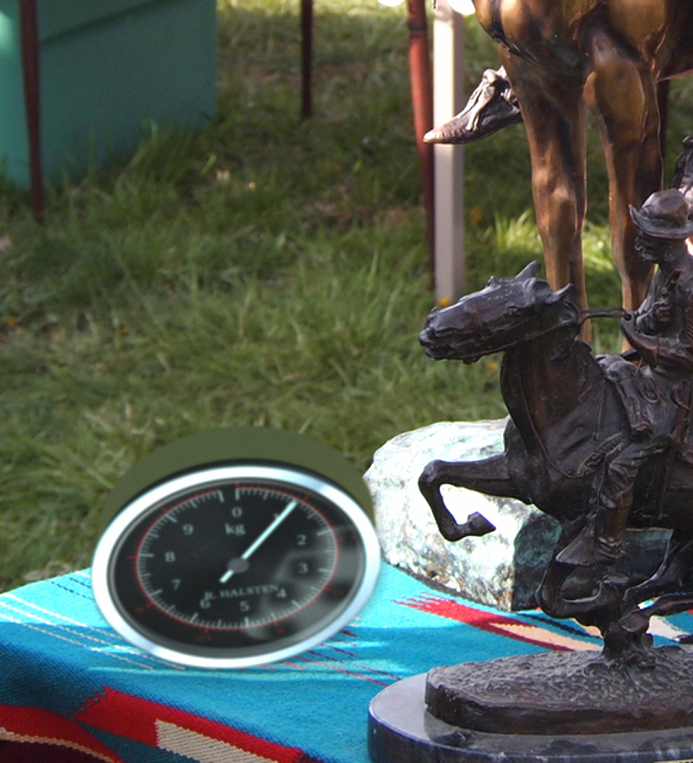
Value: 1
